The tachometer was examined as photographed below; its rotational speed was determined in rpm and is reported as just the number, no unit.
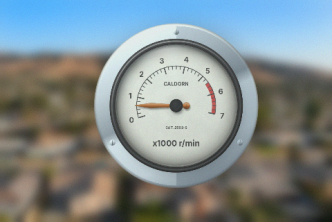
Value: 600
